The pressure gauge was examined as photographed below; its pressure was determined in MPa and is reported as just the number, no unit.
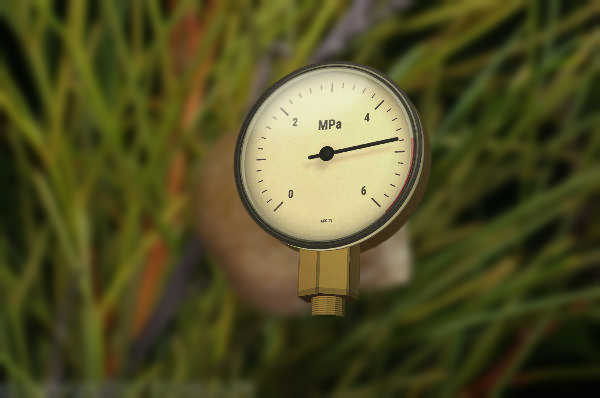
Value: 4.8
